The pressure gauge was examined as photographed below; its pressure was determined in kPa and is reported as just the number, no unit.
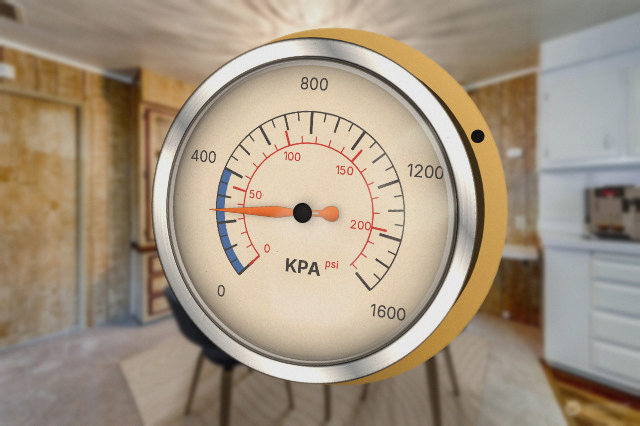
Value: 250
